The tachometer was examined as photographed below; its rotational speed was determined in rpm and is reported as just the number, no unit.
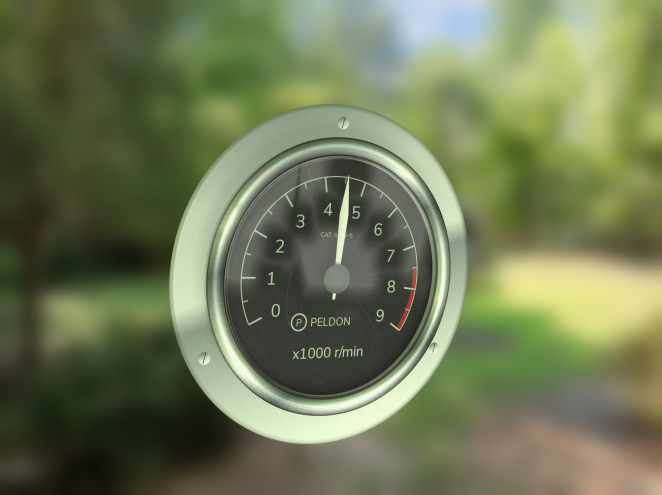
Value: 4500
